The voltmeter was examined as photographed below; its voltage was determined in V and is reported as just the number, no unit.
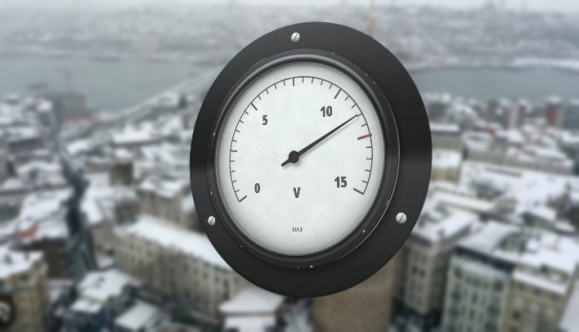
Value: 11.5
